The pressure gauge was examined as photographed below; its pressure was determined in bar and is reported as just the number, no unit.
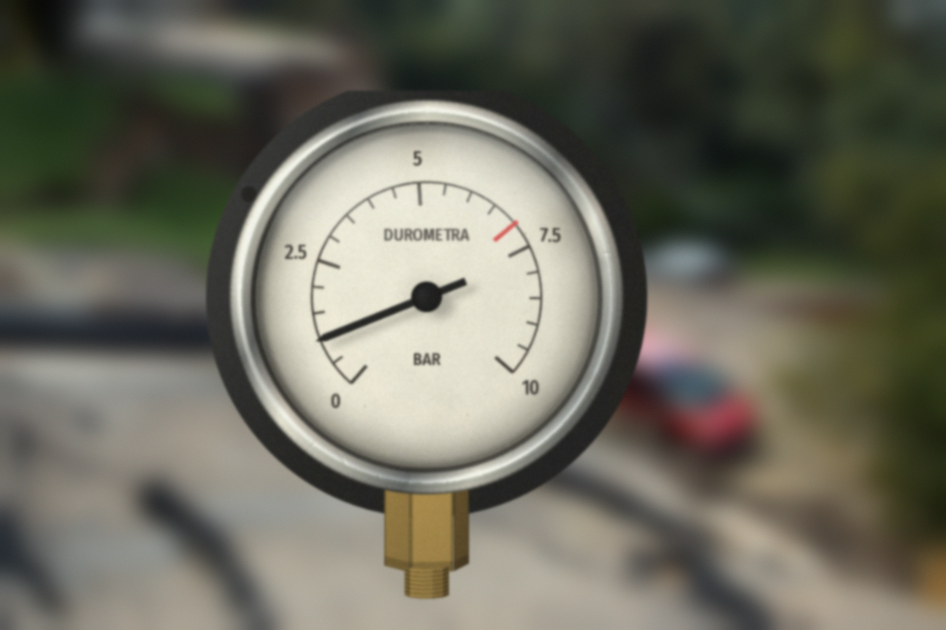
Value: 1
